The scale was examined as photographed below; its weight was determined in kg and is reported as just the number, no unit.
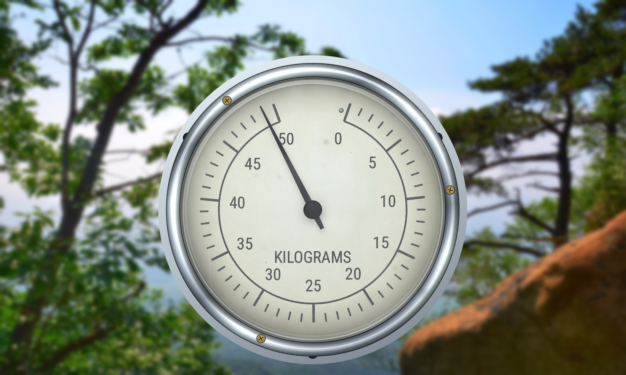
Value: 49
